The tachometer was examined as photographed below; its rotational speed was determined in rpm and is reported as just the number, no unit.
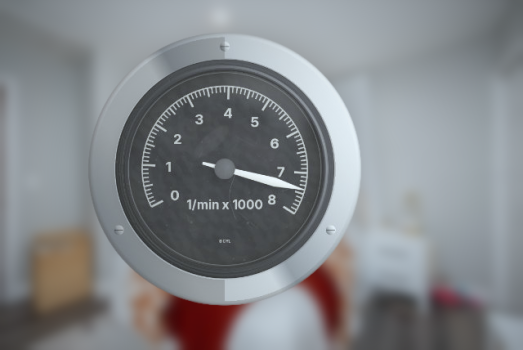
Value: 7400
